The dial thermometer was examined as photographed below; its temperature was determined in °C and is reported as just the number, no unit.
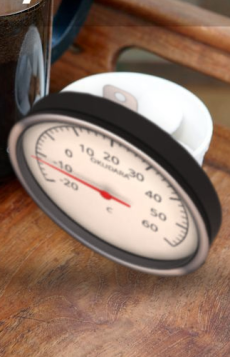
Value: -10
